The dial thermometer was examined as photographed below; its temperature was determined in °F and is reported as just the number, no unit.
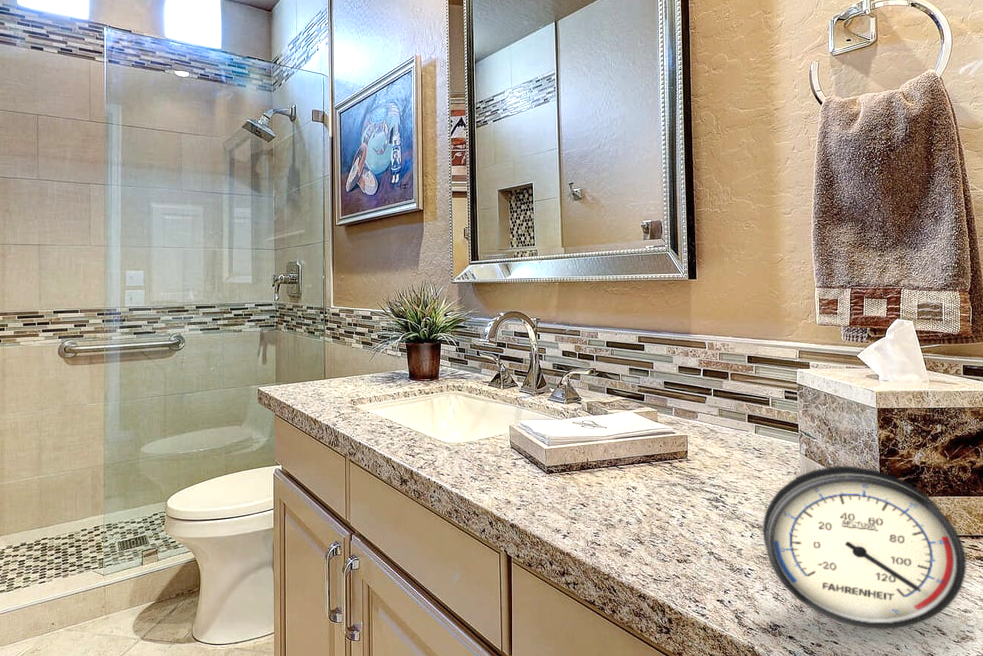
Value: 112
